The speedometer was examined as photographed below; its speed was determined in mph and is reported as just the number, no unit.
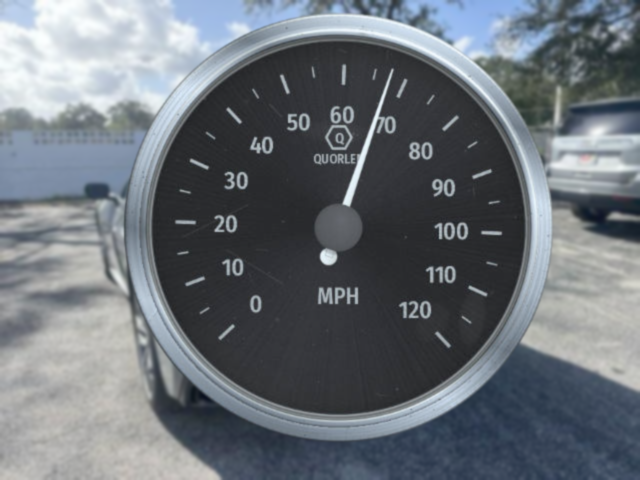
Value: 67.5
